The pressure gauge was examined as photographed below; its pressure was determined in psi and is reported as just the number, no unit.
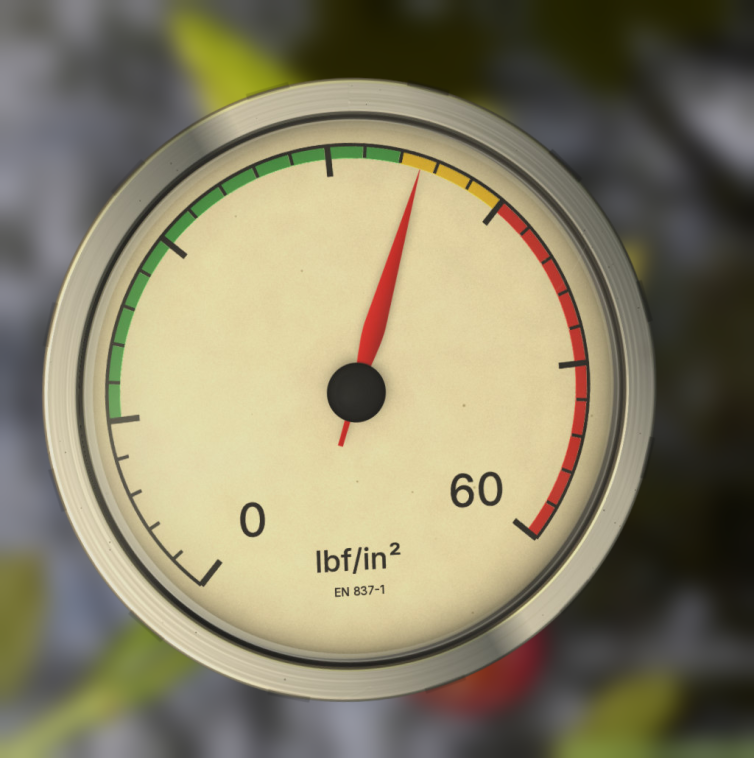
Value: 35
